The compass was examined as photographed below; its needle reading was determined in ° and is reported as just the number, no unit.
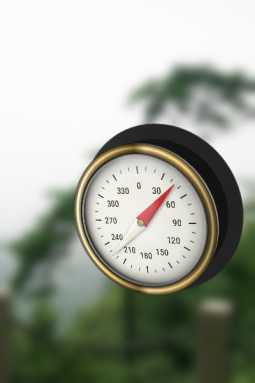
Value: 45
